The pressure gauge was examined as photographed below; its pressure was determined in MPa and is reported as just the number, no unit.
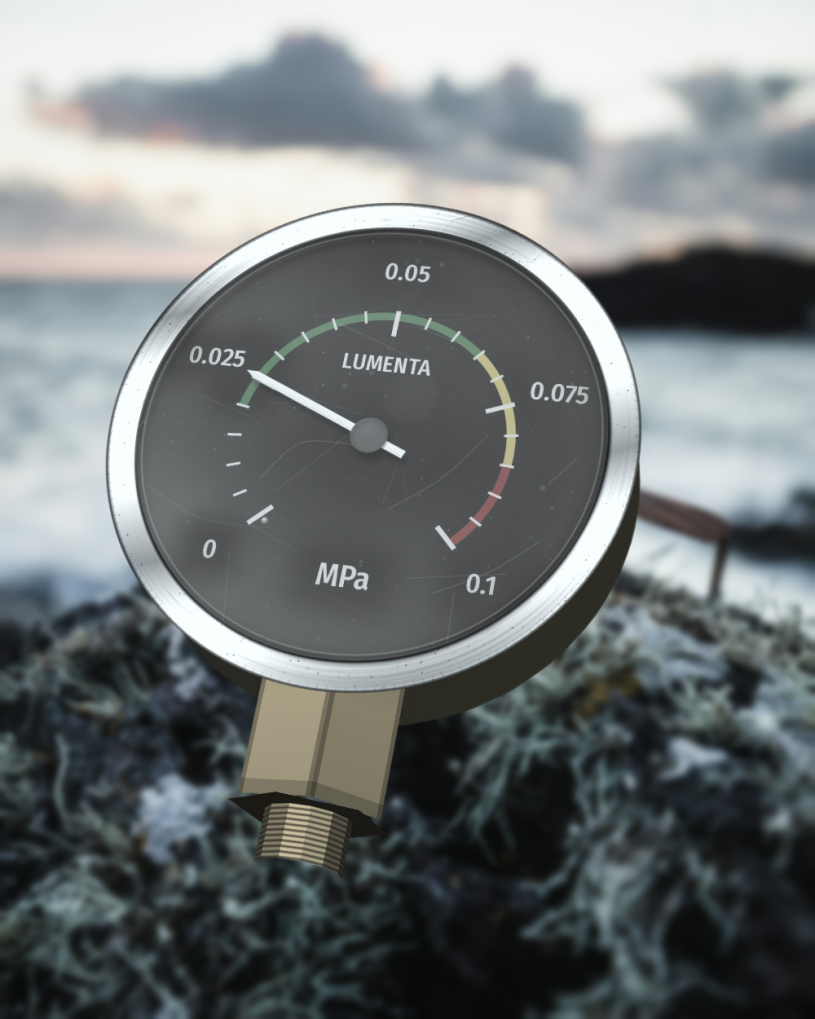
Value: 0.025
